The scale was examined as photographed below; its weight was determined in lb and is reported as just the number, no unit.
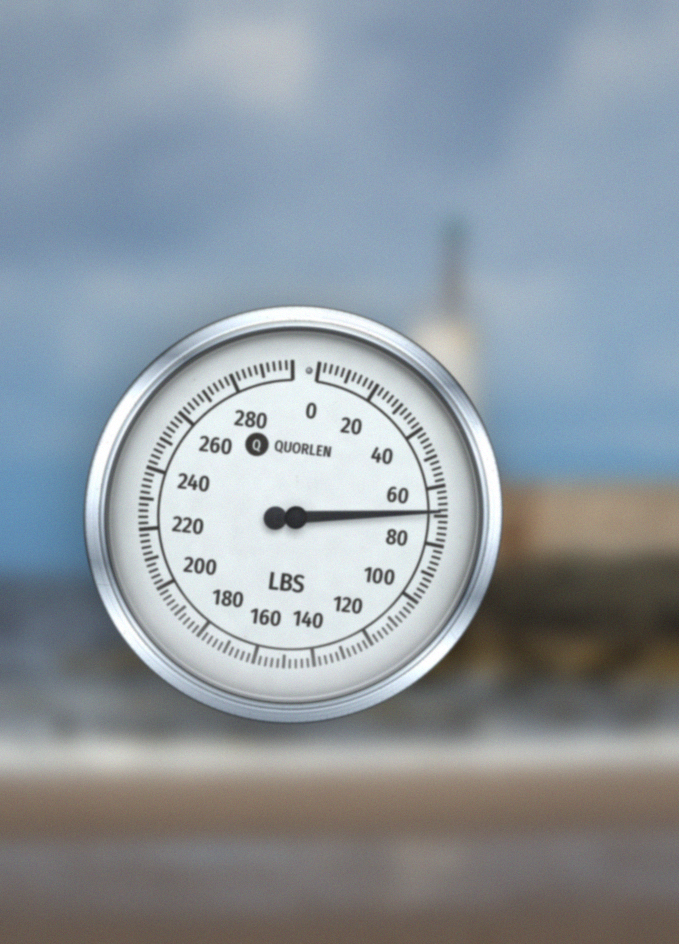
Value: 68
